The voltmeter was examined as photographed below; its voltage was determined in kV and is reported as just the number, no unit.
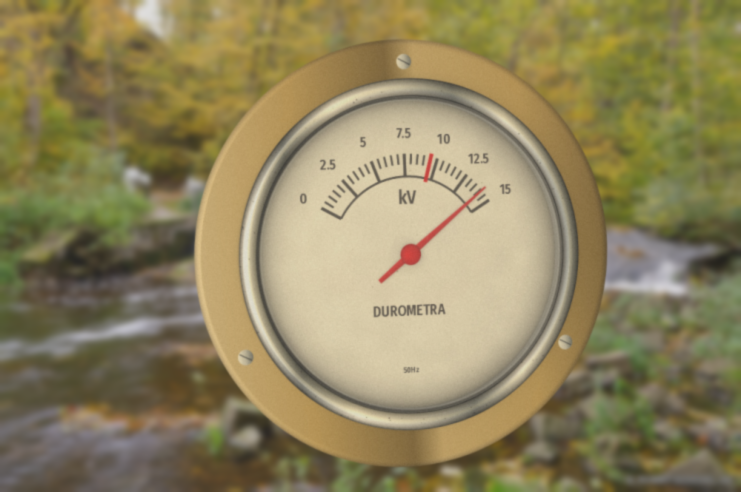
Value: 14
